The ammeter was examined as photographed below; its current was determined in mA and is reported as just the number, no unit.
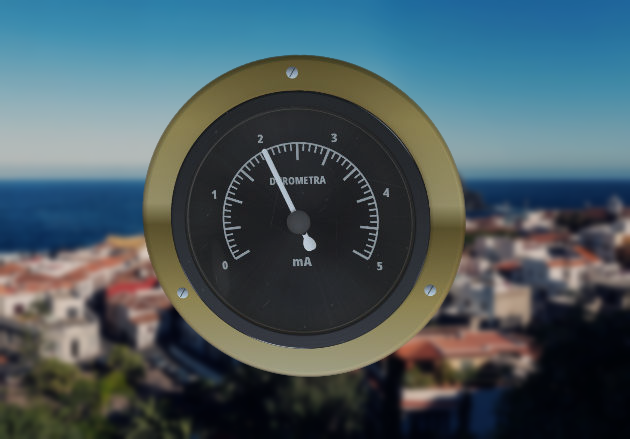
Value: 2
